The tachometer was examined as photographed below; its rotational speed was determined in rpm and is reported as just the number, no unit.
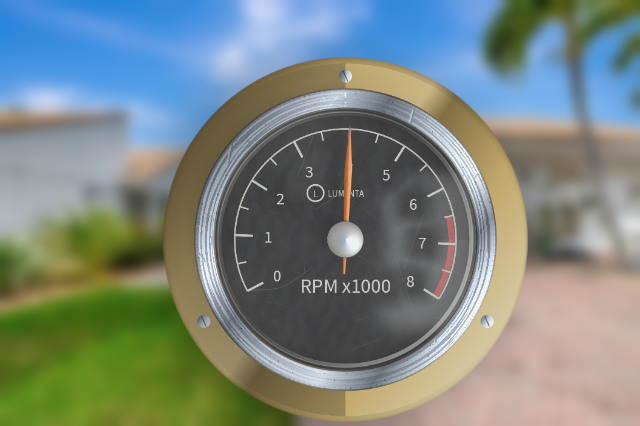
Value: 4000
